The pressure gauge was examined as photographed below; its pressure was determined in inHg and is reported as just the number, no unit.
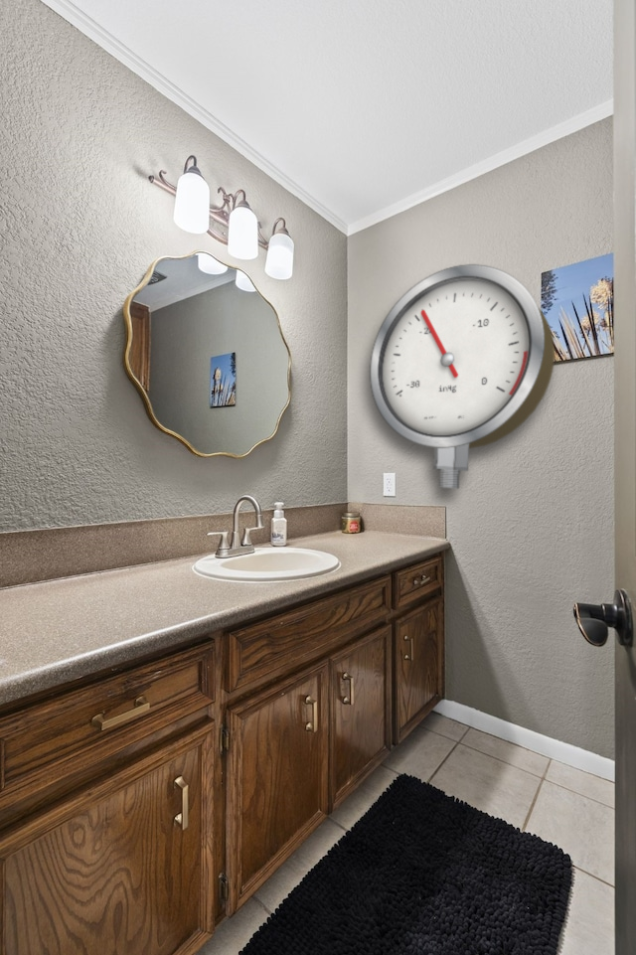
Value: -19
